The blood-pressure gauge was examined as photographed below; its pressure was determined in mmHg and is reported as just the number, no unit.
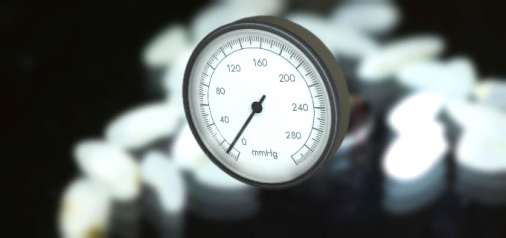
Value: 10
